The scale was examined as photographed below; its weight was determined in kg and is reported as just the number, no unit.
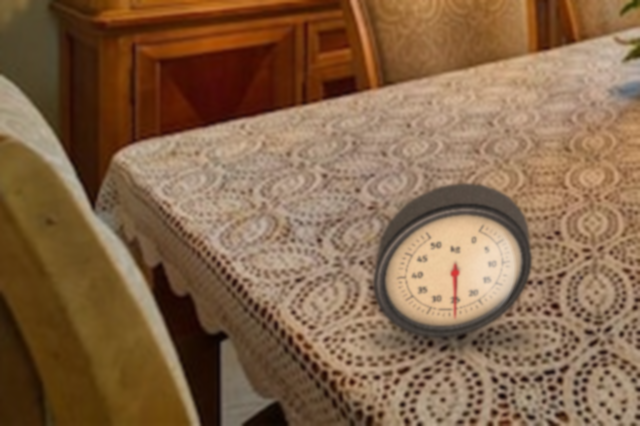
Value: 25
